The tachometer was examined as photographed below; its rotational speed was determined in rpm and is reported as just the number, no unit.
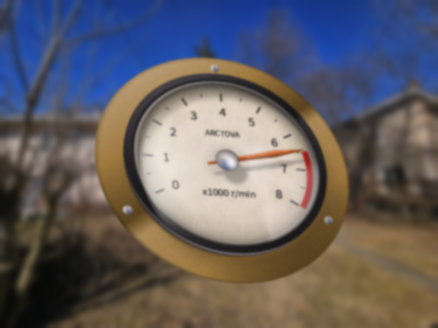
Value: 6500
